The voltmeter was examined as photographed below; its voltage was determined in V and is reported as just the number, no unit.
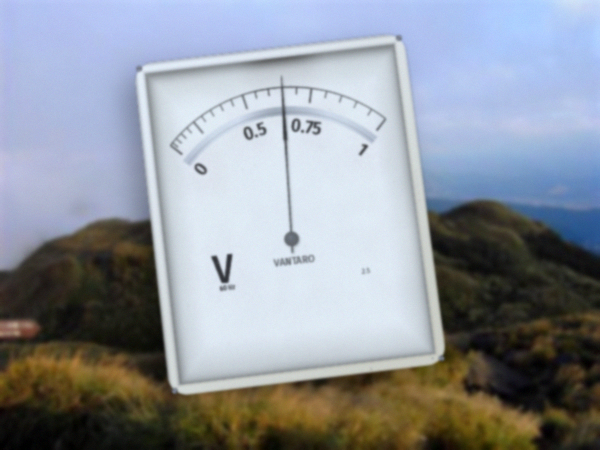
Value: 0.65
